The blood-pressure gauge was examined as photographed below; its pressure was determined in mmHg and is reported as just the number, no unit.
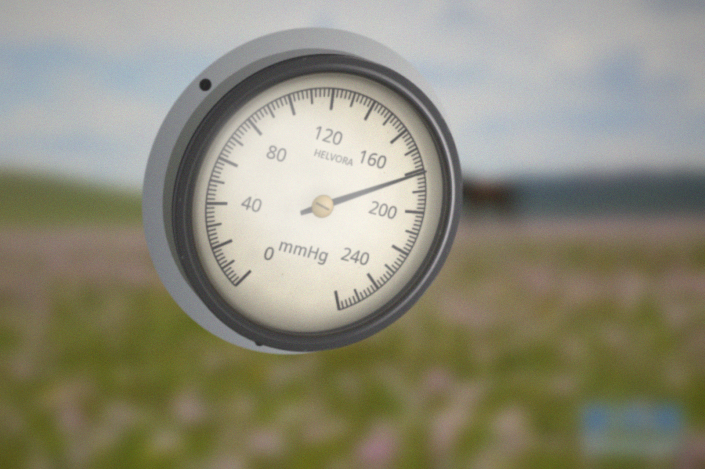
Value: 180
